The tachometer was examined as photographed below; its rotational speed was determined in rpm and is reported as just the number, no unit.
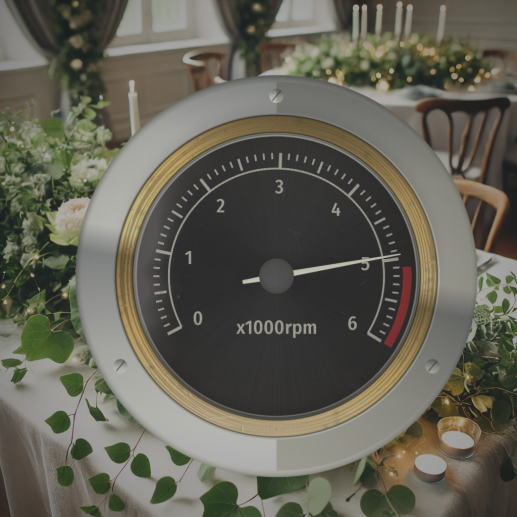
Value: 4950
